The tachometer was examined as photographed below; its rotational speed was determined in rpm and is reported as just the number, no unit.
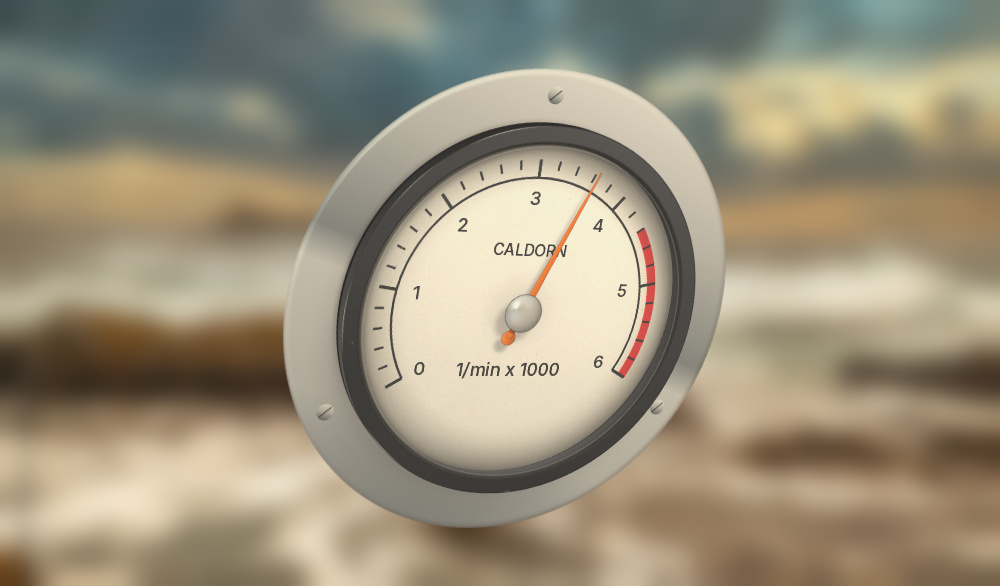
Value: 3600
